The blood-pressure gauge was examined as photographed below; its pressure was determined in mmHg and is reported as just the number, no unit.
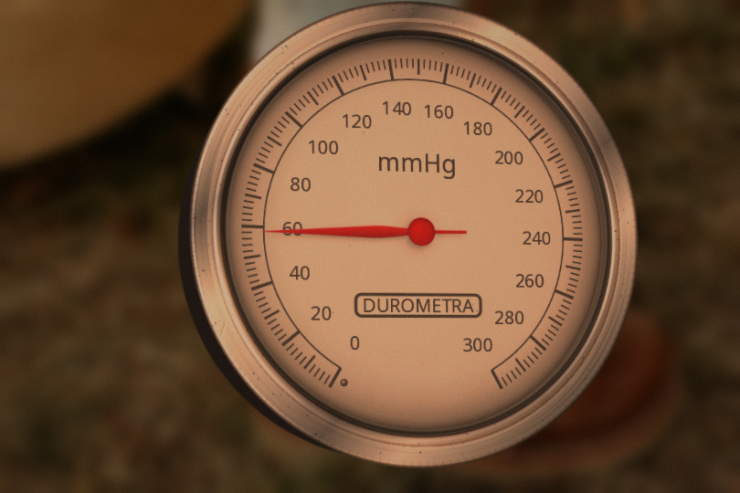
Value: 58
